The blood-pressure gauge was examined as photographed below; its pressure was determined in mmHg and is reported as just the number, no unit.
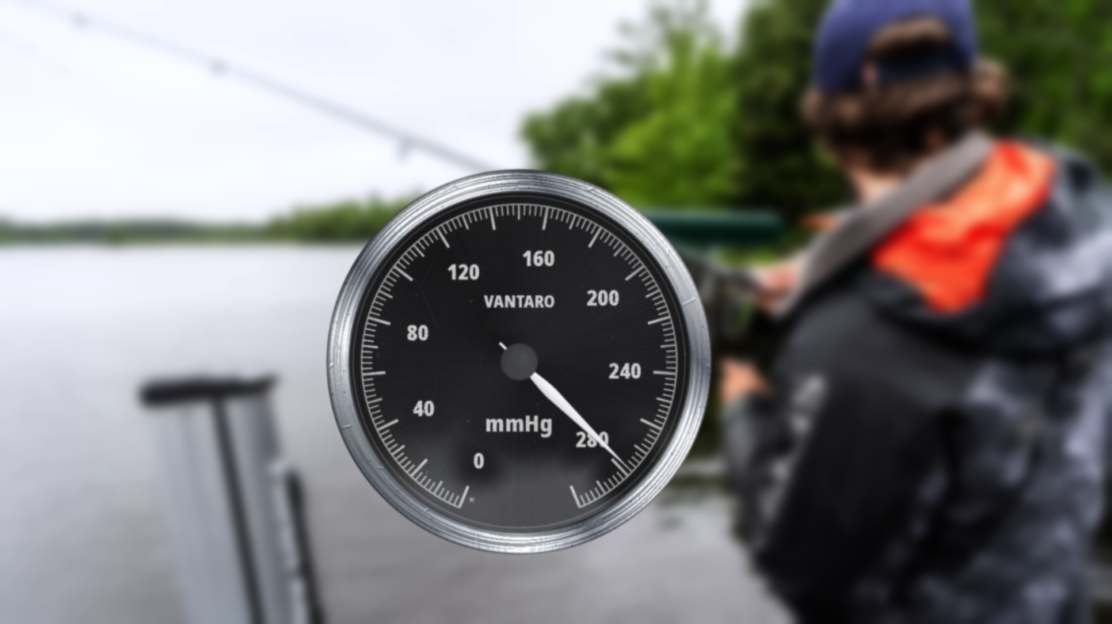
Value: 278
